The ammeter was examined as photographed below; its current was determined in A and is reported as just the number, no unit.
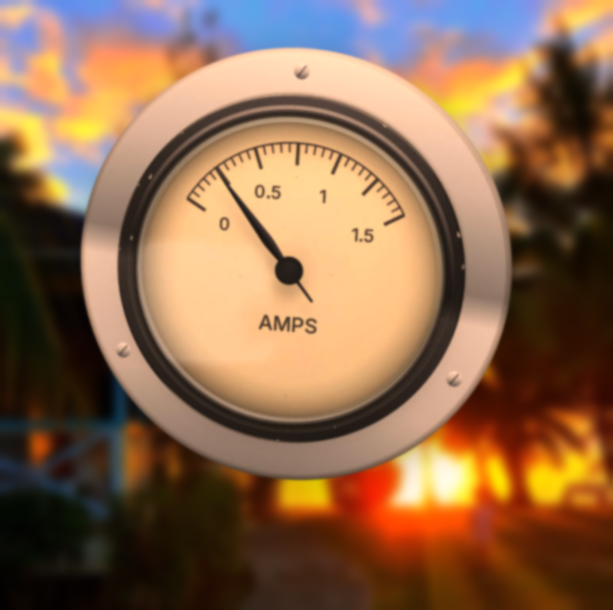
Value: 0.25
